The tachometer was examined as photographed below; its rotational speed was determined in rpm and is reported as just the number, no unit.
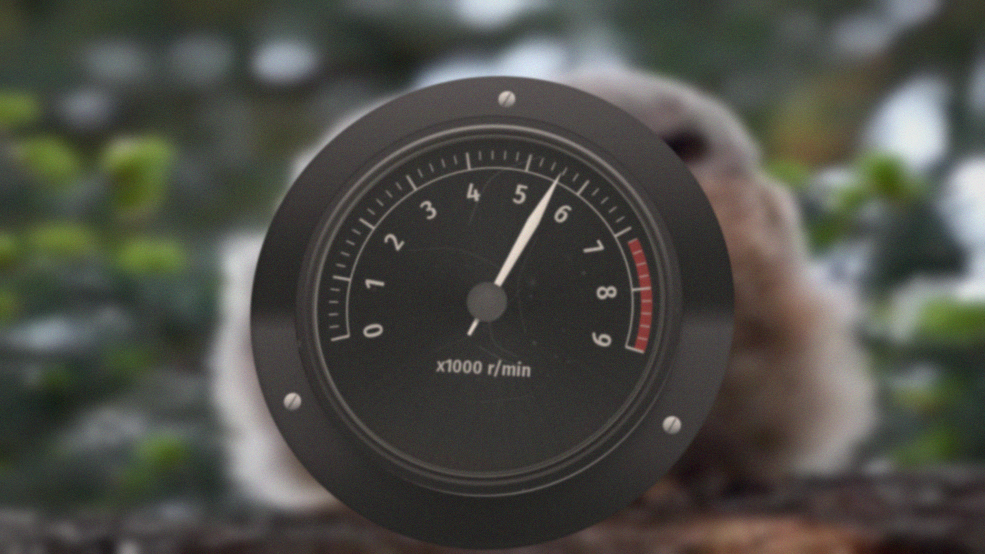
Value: 5600
